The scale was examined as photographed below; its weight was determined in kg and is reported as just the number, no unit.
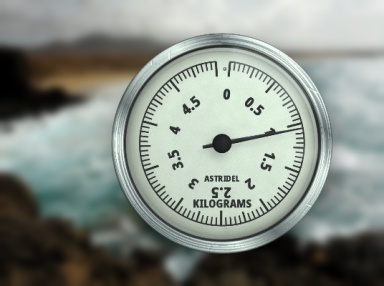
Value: 1.05
